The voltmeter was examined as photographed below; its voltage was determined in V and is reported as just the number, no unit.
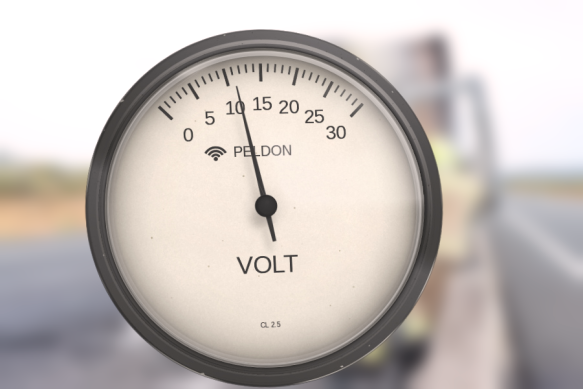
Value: 11
